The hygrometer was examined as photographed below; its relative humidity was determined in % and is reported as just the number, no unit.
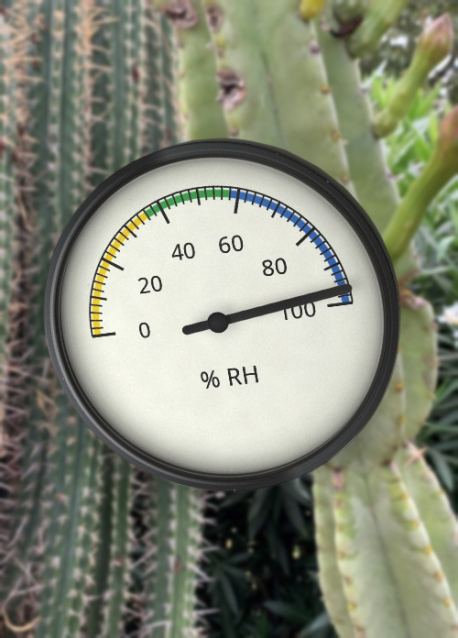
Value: 96
